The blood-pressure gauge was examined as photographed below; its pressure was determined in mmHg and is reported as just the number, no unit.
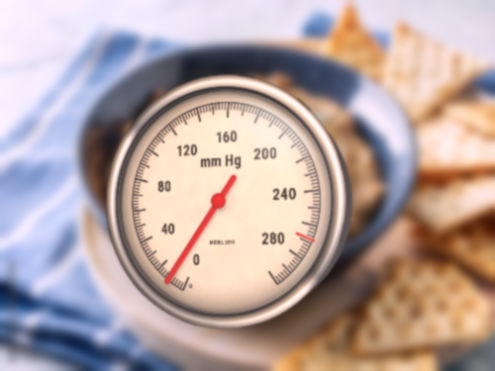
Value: 10
